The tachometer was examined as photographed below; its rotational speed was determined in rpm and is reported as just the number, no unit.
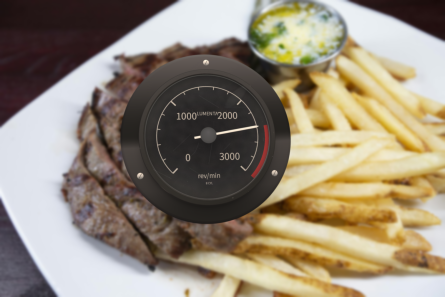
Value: 2400
